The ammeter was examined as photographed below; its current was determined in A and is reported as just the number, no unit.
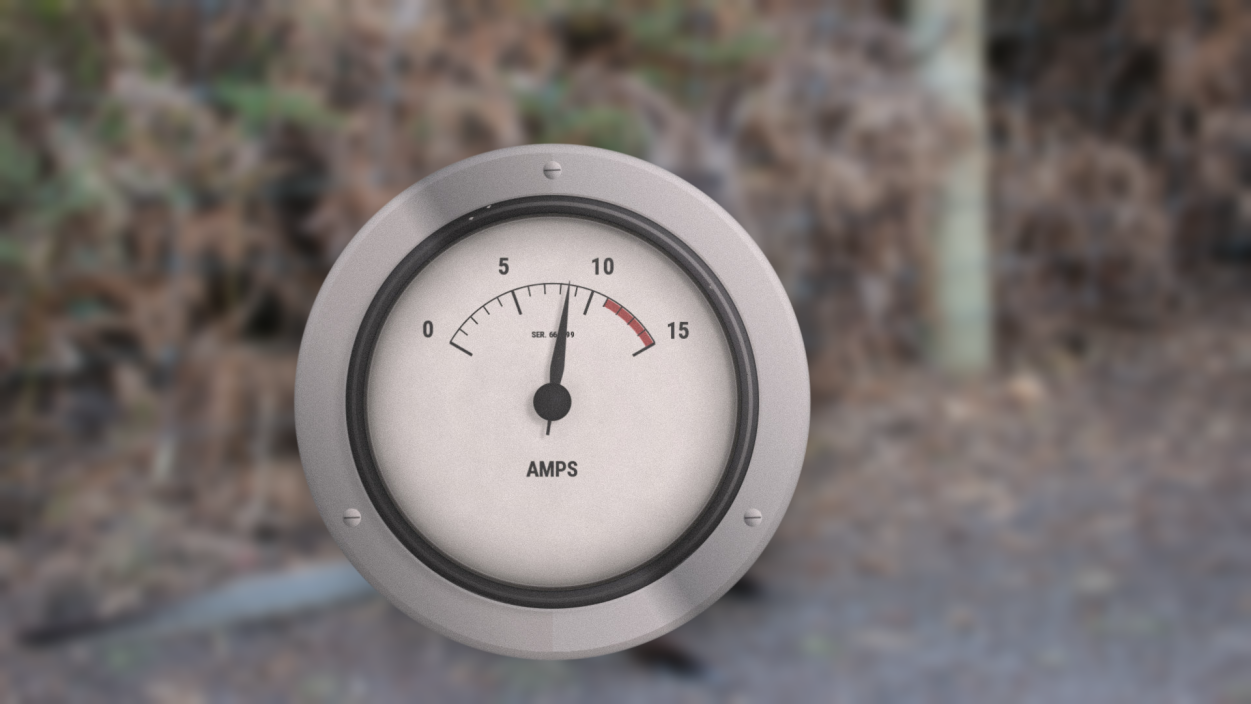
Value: 8.5
